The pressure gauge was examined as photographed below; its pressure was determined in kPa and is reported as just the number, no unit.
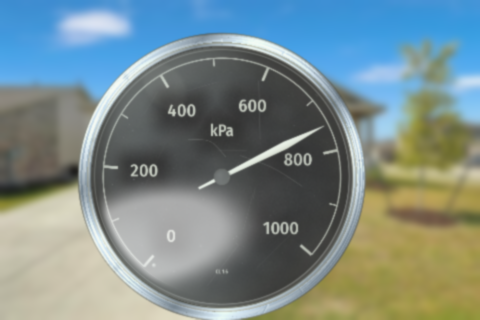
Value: 750
